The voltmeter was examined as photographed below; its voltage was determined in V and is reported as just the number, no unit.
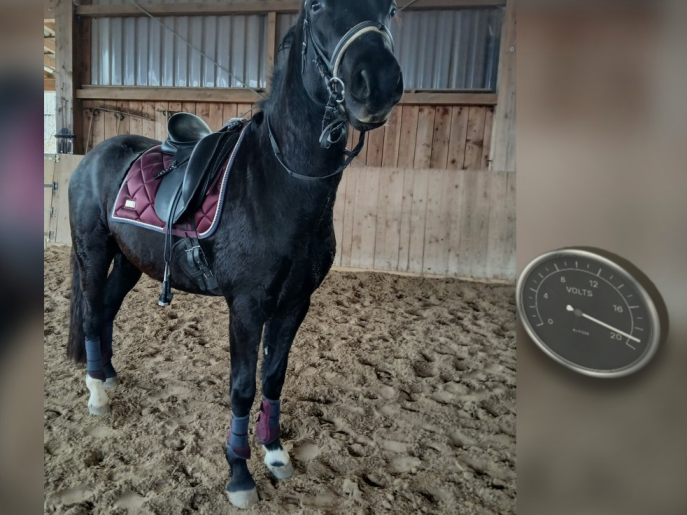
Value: 19
